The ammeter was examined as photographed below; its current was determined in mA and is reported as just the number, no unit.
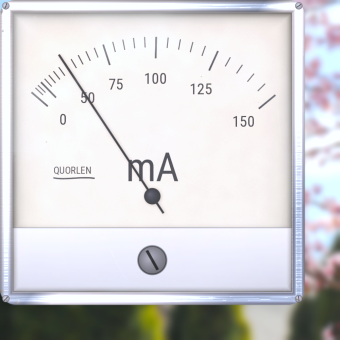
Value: 50
